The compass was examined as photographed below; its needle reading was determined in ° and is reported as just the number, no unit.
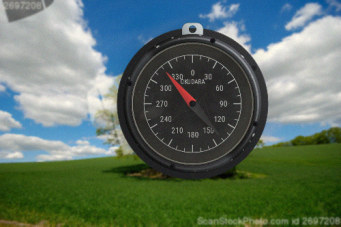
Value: 320
